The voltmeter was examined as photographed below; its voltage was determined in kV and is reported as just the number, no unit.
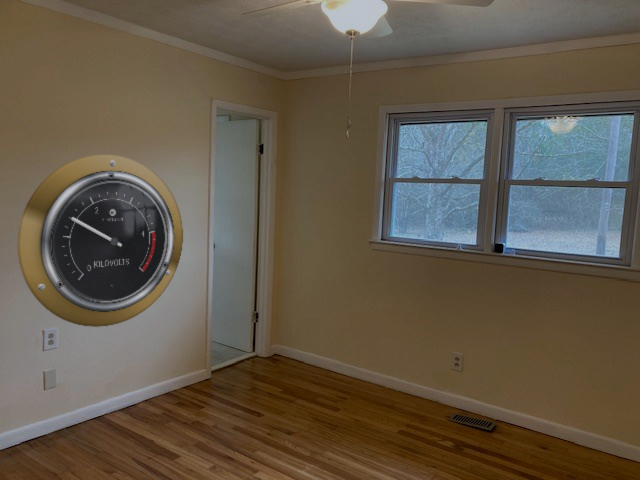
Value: 1.4
